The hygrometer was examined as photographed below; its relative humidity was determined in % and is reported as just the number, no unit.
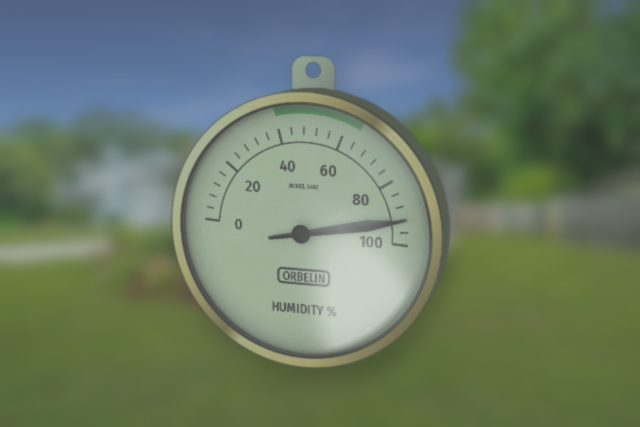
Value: 92
